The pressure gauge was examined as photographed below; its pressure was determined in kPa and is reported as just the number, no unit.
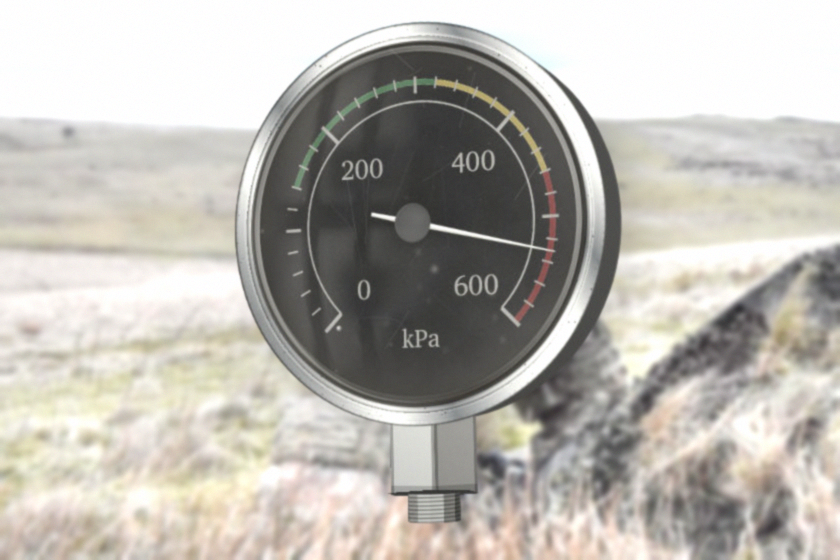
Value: 530
